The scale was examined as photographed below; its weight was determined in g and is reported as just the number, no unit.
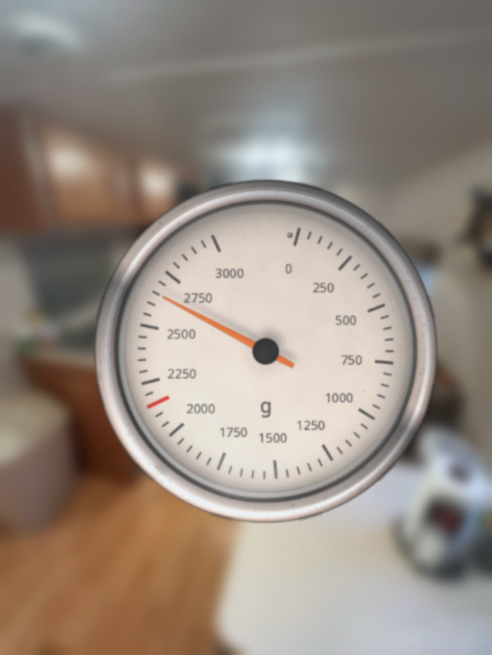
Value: 2650
